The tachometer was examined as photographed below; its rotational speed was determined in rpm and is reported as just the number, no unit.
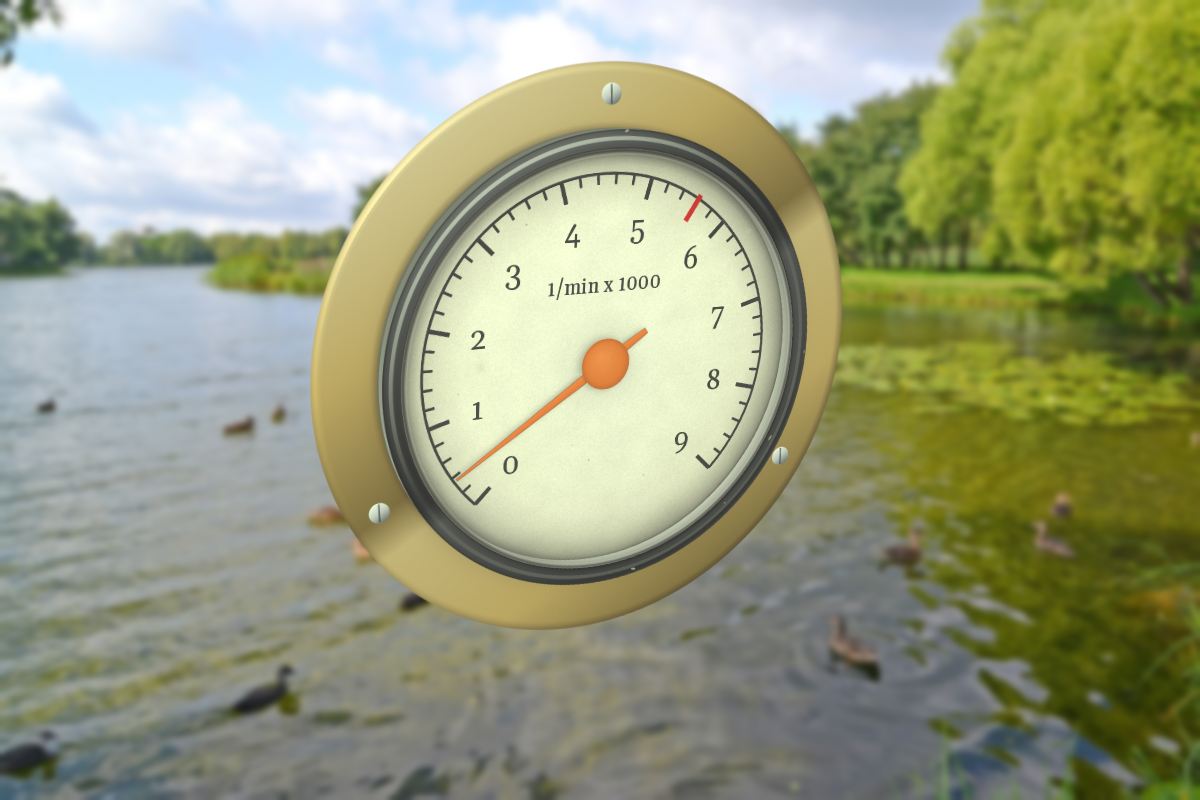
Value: 400
